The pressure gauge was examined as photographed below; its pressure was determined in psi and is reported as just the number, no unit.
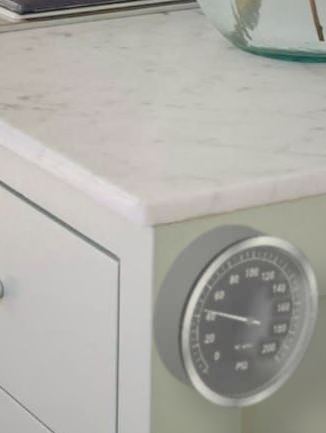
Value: 45
